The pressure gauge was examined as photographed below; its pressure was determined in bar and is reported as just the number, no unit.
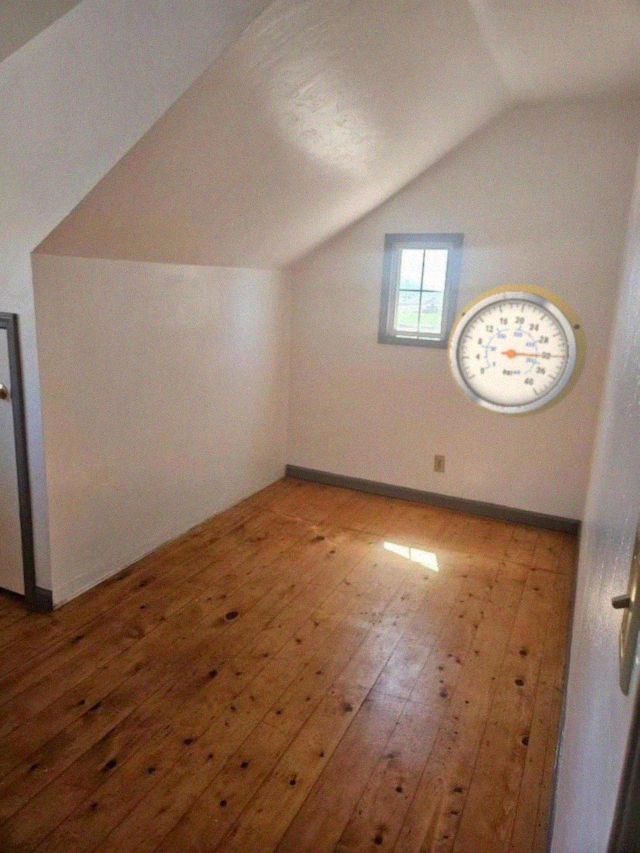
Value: 32
